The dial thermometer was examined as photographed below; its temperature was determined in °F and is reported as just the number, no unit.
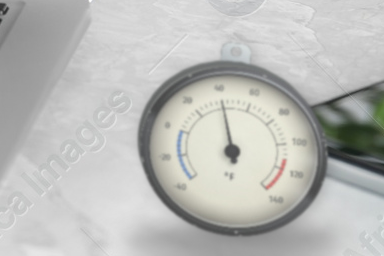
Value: 40
